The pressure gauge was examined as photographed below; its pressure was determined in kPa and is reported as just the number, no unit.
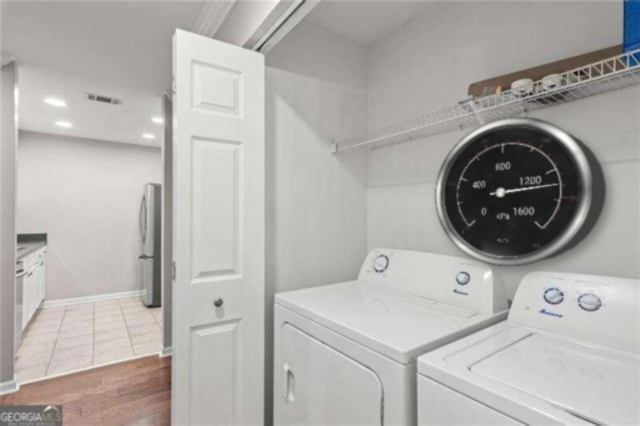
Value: 1300
